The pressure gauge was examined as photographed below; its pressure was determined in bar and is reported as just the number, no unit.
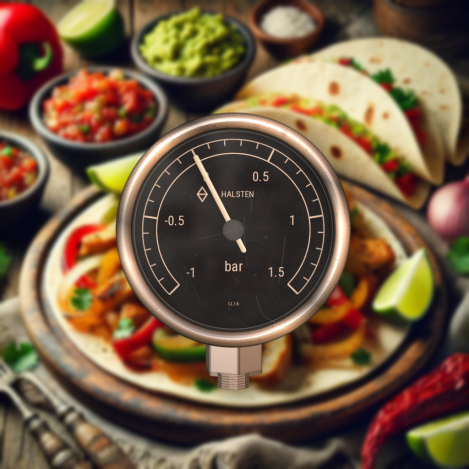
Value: 0
